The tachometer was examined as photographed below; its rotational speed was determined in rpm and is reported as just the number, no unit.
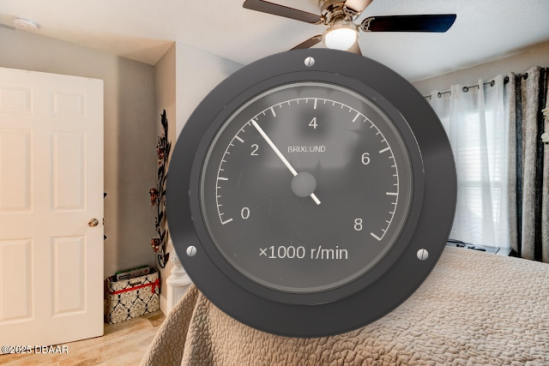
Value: 2500
